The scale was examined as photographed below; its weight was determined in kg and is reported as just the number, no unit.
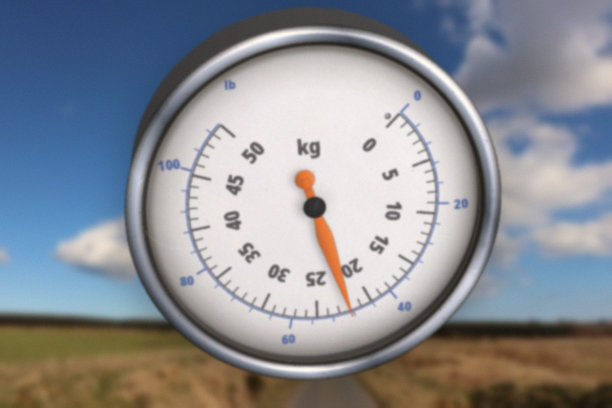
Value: 22
